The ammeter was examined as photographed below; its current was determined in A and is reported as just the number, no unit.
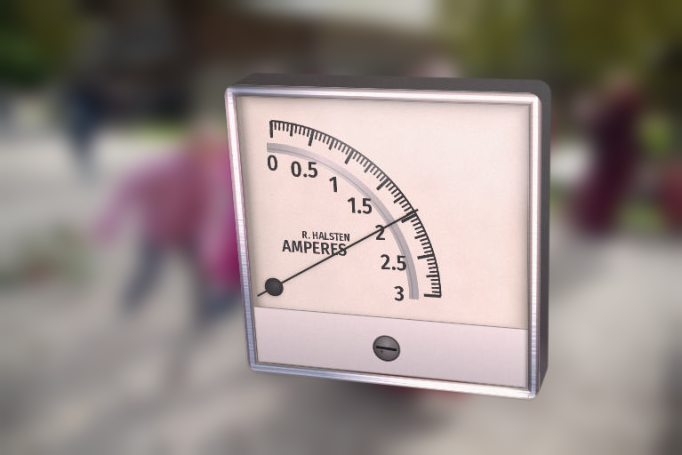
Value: 1.95
